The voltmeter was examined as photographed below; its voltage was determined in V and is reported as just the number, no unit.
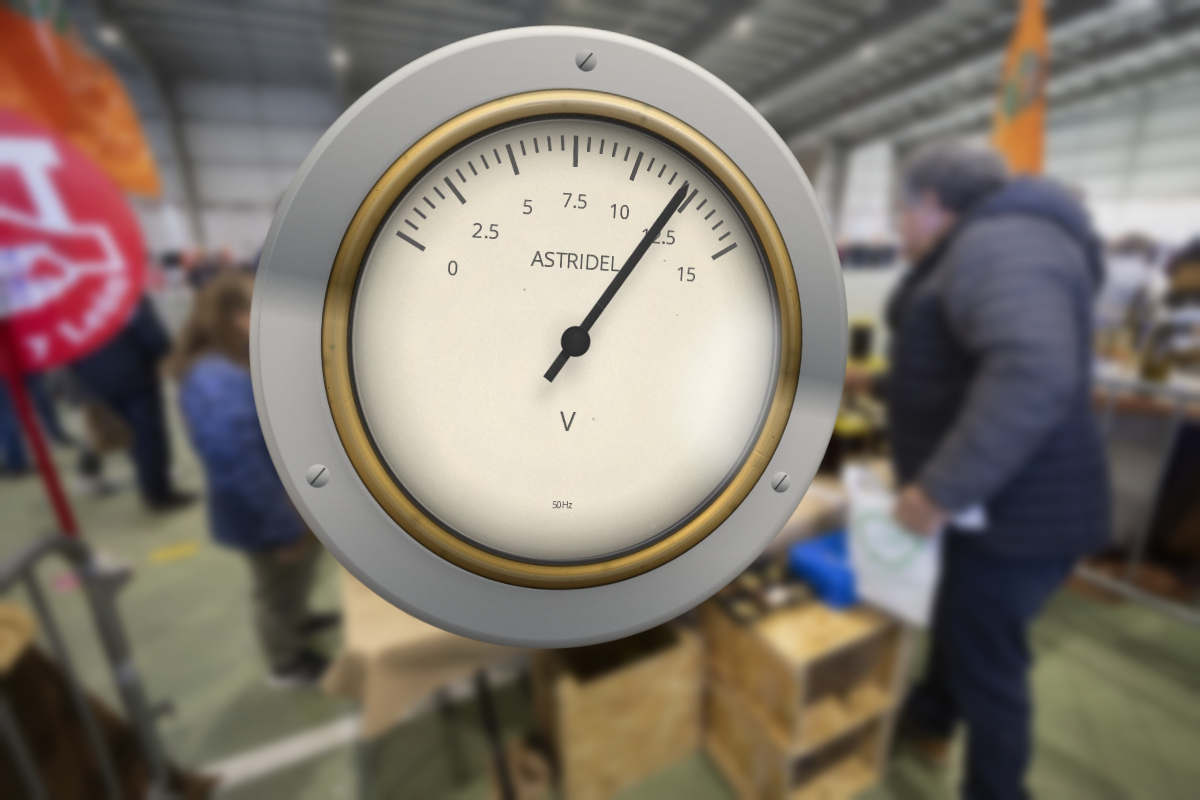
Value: 12
